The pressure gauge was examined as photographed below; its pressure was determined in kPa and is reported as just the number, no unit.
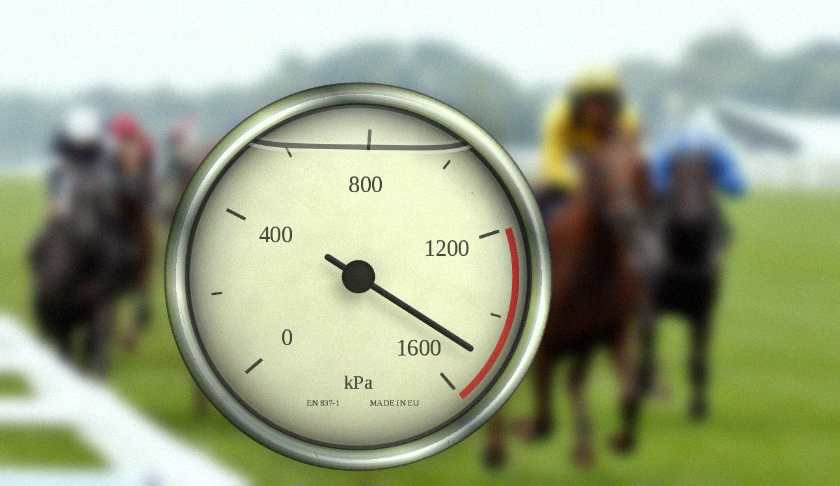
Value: 1500
